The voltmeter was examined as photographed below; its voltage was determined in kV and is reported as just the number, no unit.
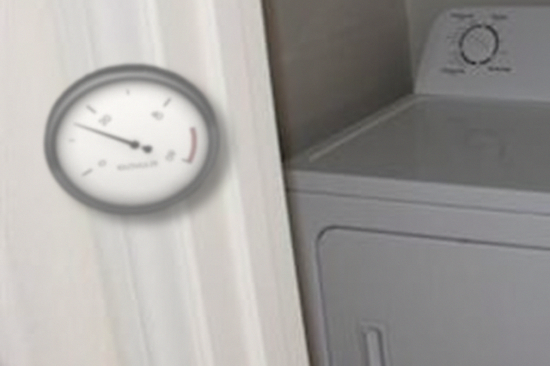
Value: 15
